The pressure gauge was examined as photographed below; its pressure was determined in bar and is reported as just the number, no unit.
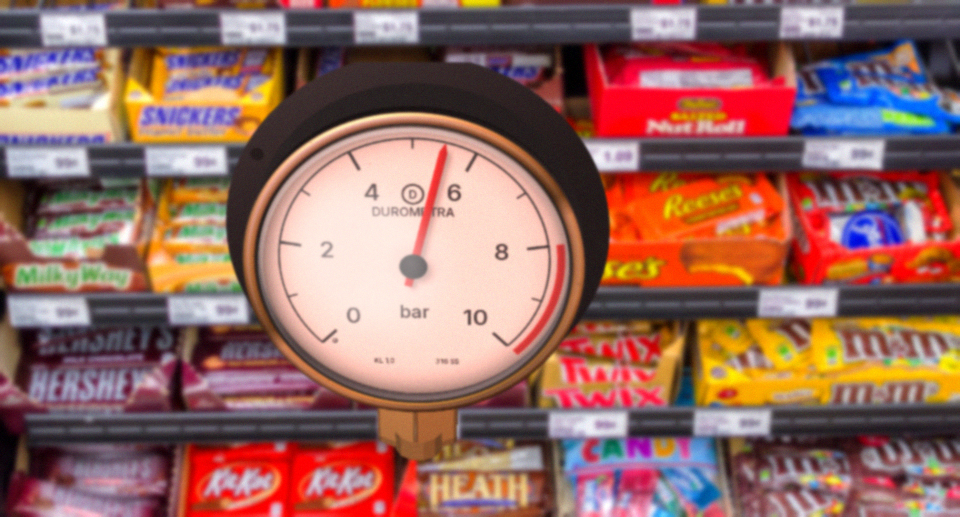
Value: 5.5
